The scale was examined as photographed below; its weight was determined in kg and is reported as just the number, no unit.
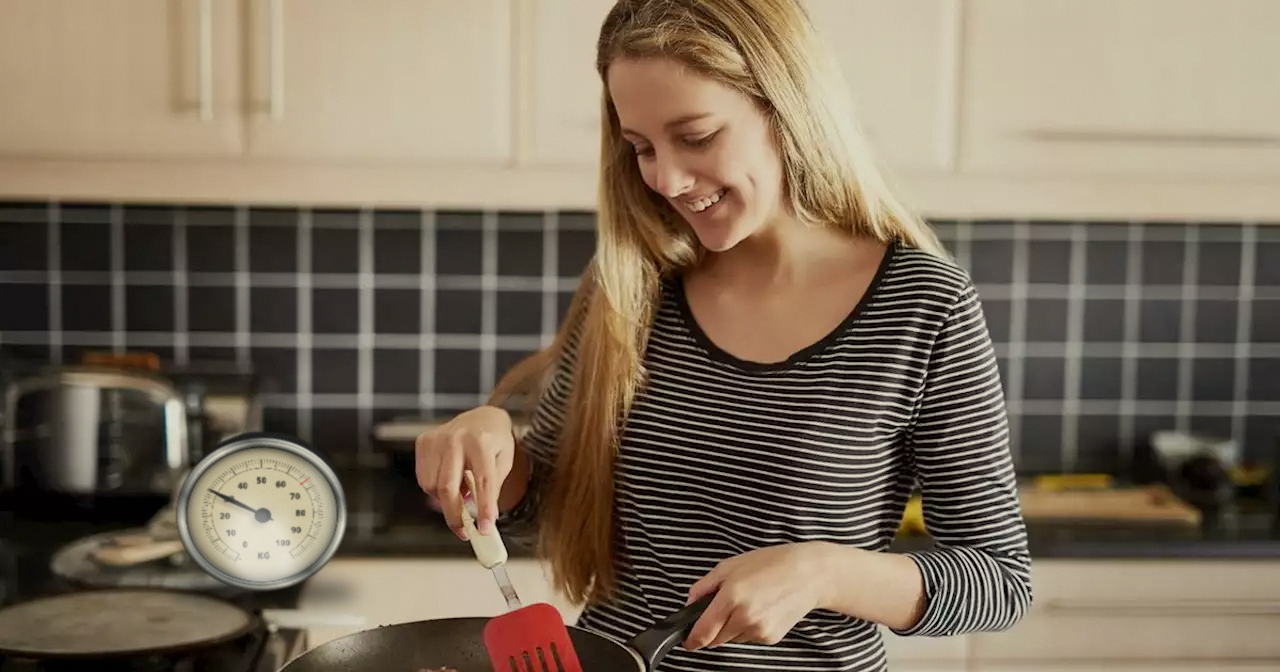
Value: 30
